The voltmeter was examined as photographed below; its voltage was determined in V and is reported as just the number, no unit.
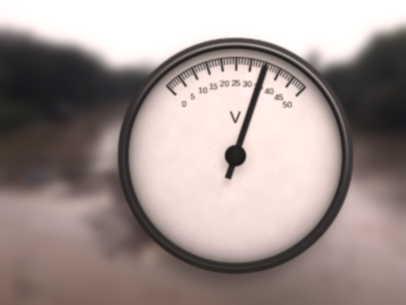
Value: 35
